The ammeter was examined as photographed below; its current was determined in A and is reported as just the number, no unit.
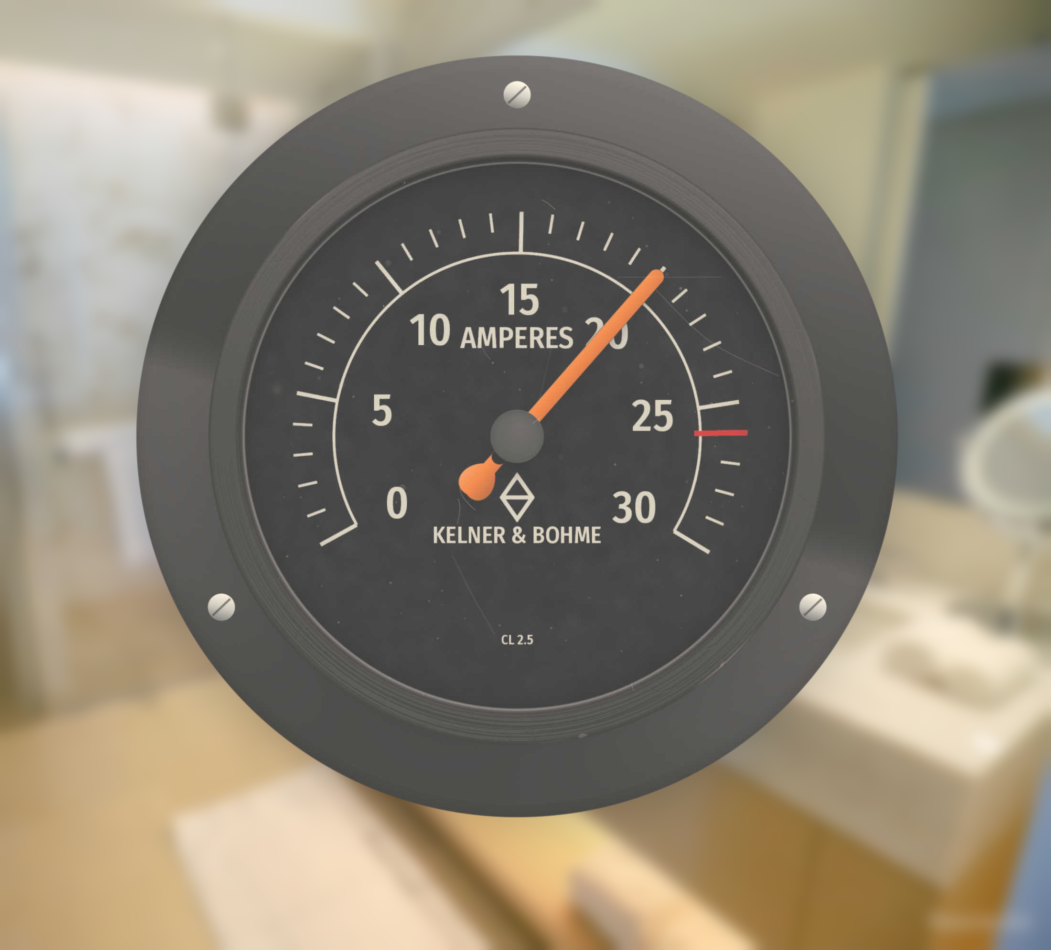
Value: 20
